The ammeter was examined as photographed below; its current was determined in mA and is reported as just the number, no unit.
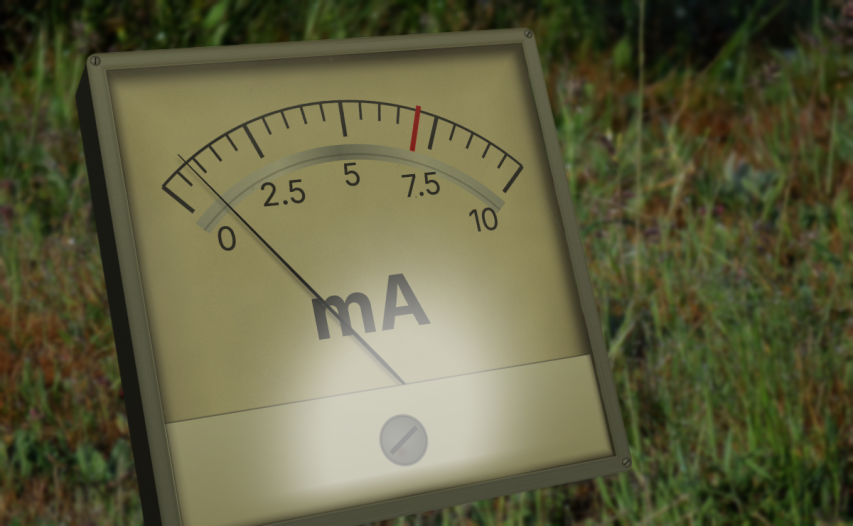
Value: 0.75
